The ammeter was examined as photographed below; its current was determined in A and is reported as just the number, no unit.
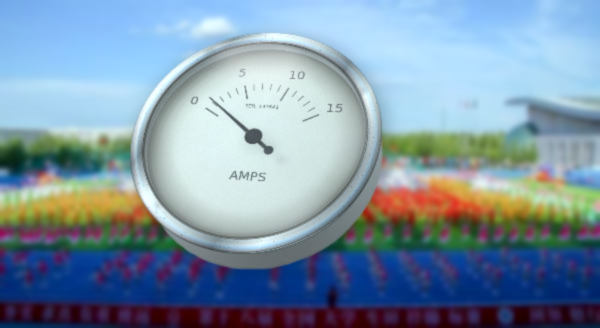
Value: 1
